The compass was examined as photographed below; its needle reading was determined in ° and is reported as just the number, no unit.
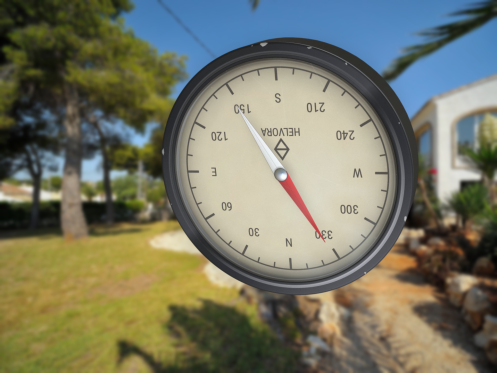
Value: 330
